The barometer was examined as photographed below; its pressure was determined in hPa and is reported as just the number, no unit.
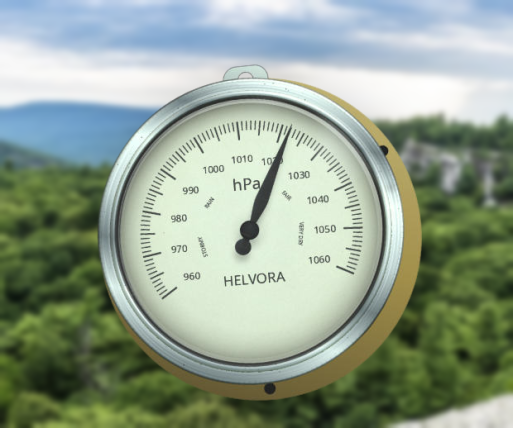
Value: 1022
